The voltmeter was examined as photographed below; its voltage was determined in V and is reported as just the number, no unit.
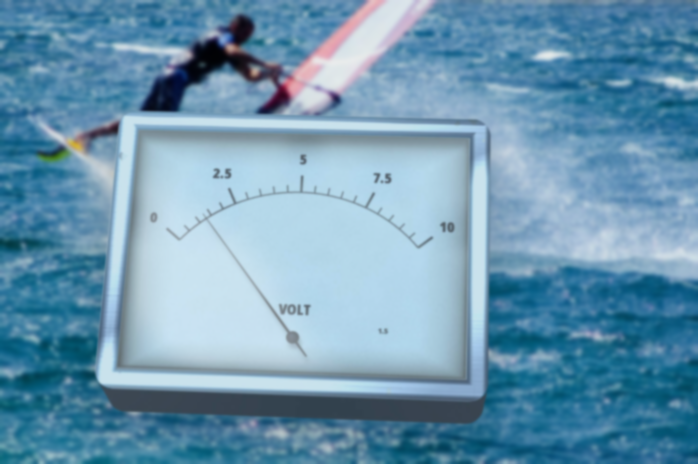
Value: 1.25
